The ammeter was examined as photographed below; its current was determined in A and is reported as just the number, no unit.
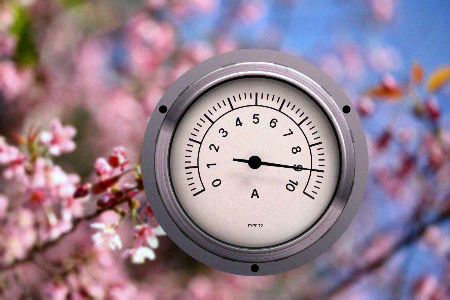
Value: 9
